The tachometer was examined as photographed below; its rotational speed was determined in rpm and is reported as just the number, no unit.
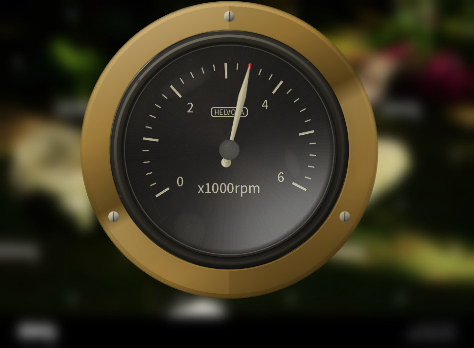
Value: 3400
